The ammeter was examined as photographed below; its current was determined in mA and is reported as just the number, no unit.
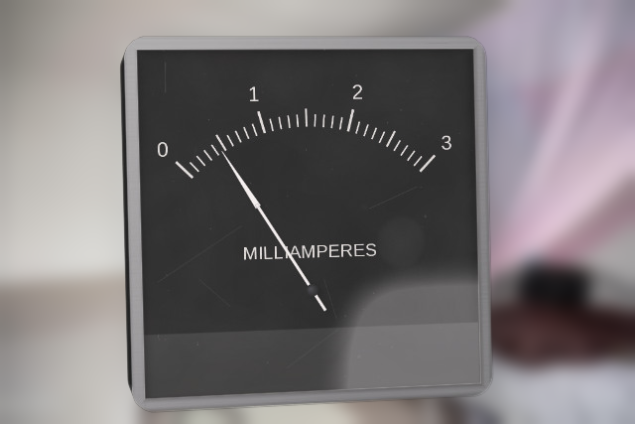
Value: 0.45
